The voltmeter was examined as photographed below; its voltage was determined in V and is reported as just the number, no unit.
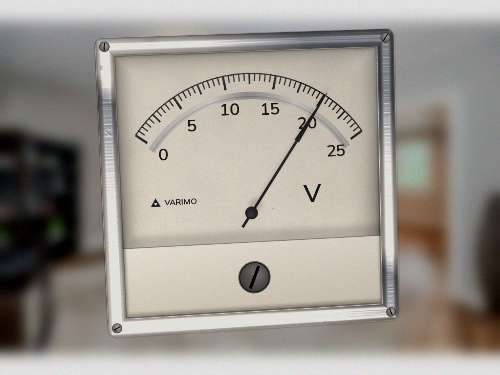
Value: 20
